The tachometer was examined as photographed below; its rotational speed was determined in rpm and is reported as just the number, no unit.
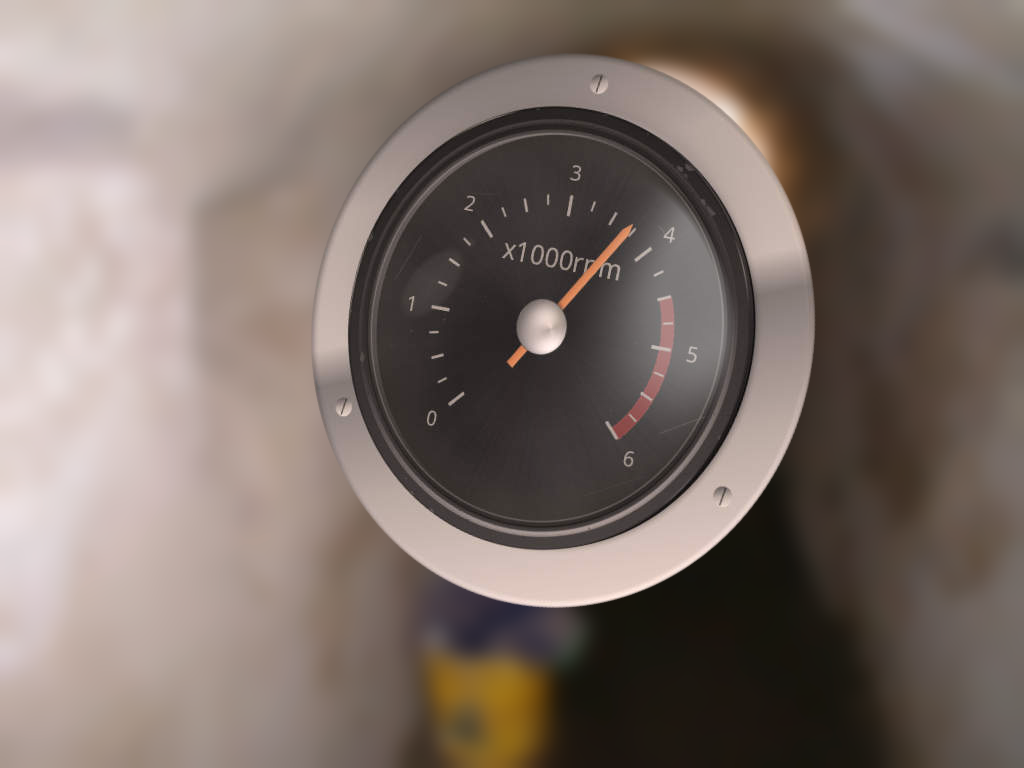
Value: 3750
